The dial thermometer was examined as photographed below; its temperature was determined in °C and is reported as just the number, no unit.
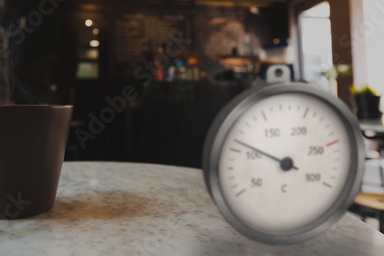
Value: 110
